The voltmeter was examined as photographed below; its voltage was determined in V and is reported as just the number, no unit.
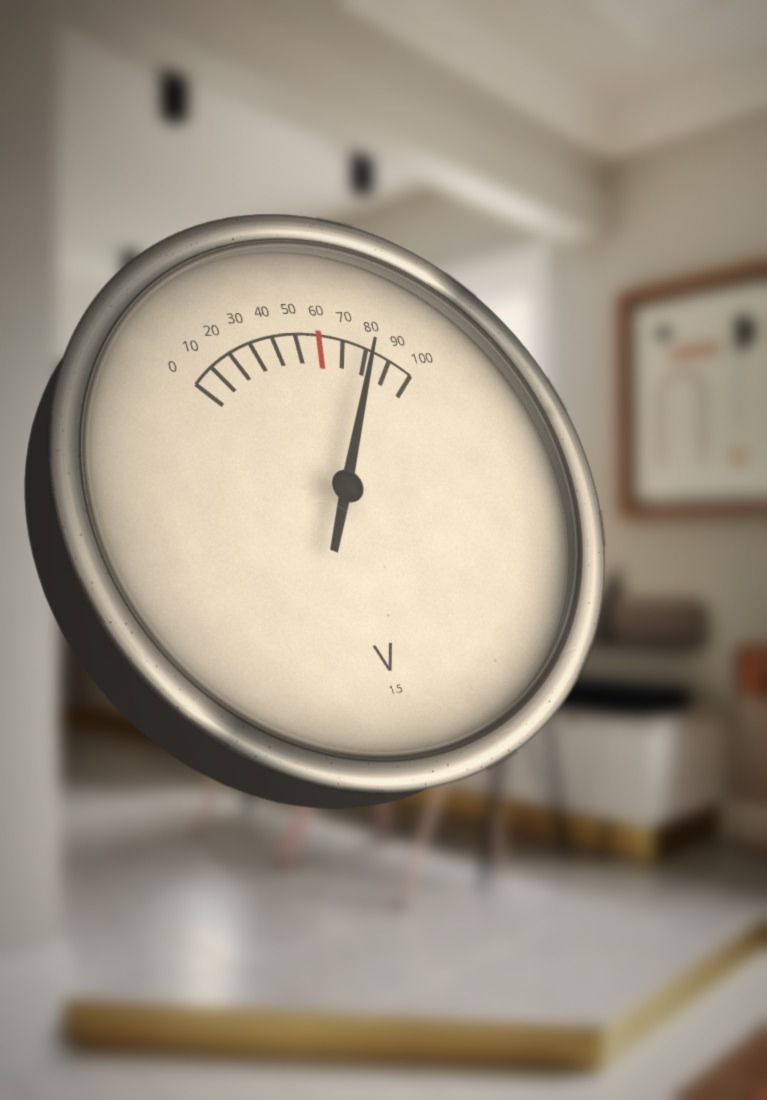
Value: 80
